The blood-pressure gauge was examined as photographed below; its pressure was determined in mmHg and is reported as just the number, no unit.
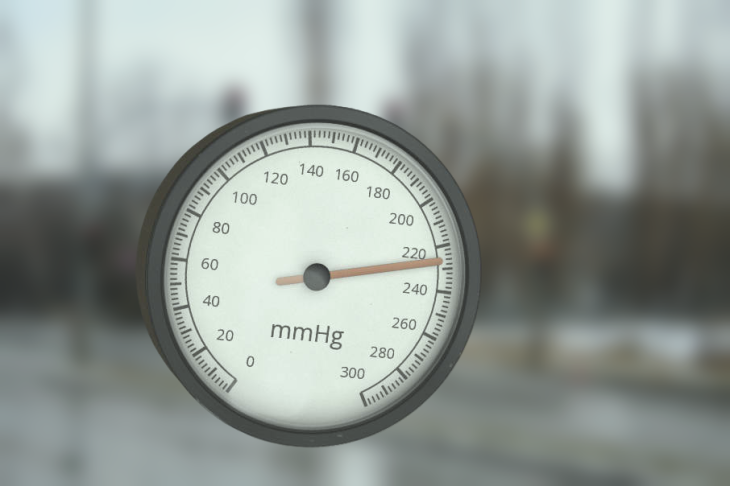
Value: 226
